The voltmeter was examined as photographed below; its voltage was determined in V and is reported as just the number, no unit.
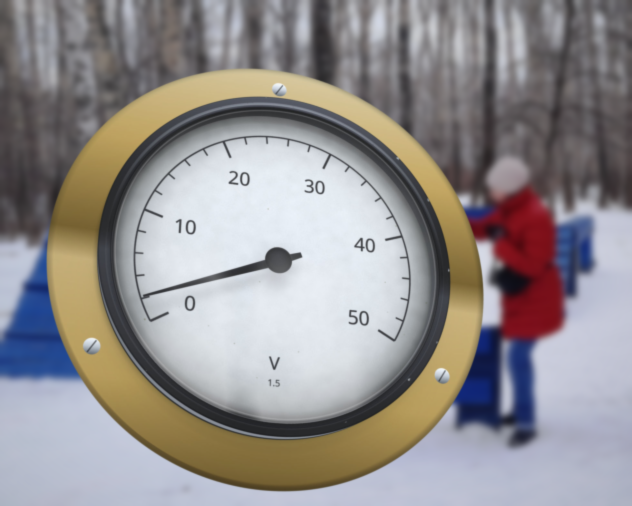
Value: 2
